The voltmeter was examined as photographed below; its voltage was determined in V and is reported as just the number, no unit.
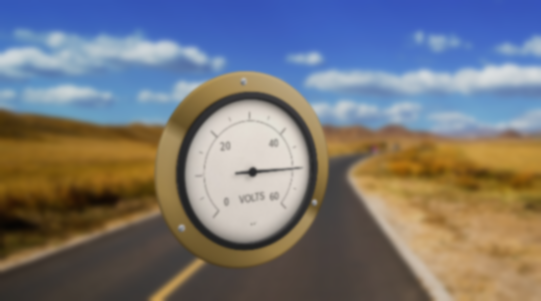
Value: 50
